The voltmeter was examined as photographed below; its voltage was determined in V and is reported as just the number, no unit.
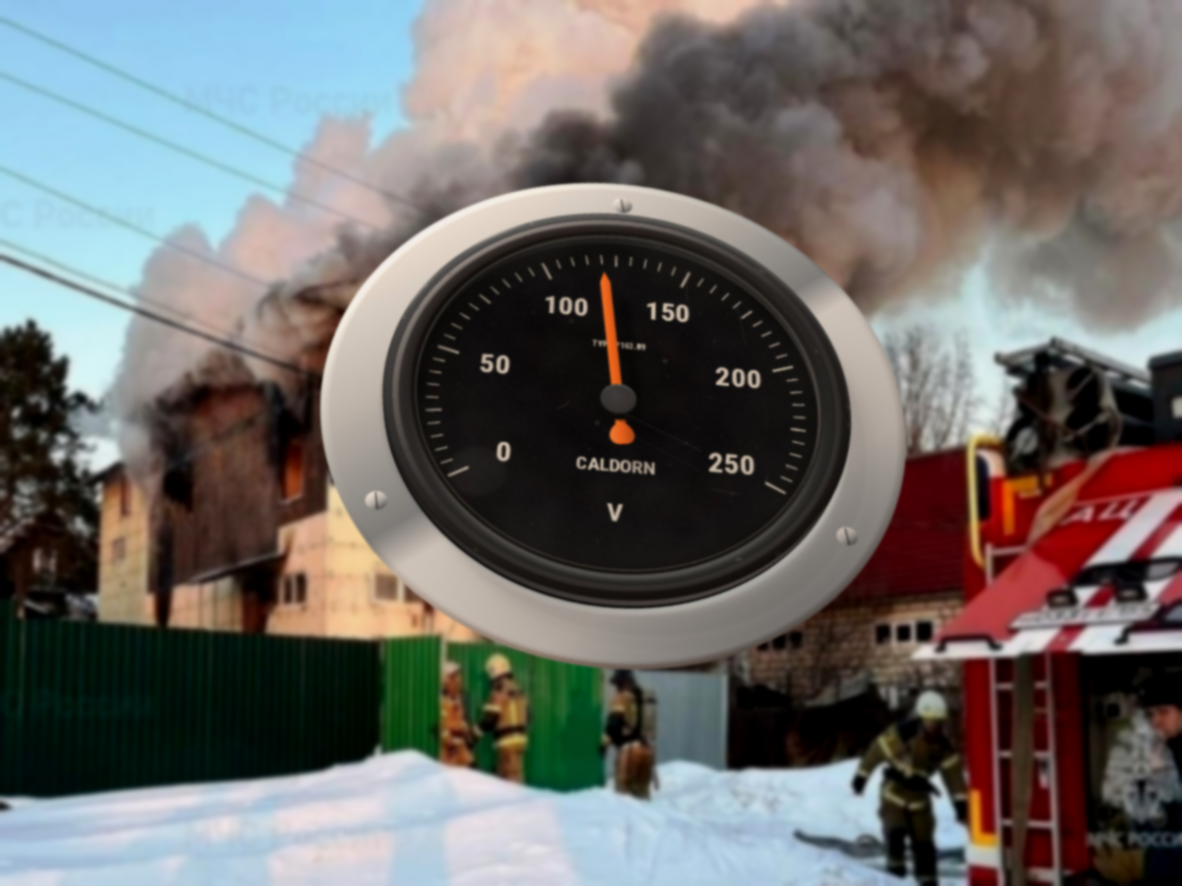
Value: 120
